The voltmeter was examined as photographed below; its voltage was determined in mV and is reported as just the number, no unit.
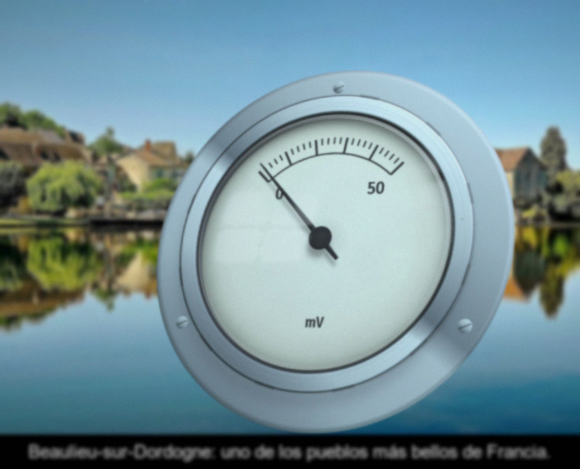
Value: 2
